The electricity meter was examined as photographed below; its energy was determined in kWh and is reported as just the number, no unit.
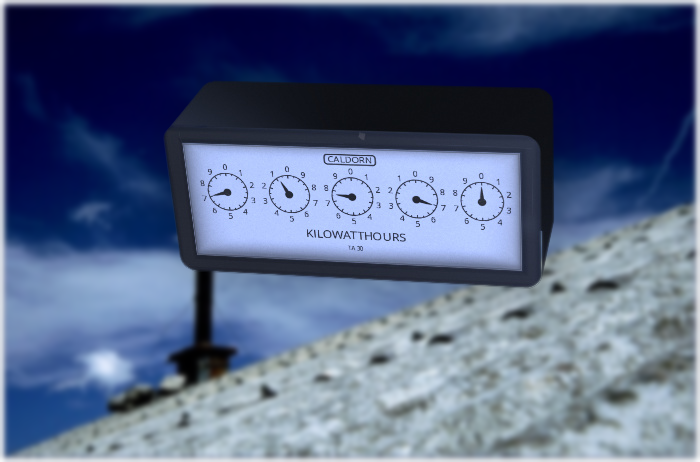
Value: 70770
